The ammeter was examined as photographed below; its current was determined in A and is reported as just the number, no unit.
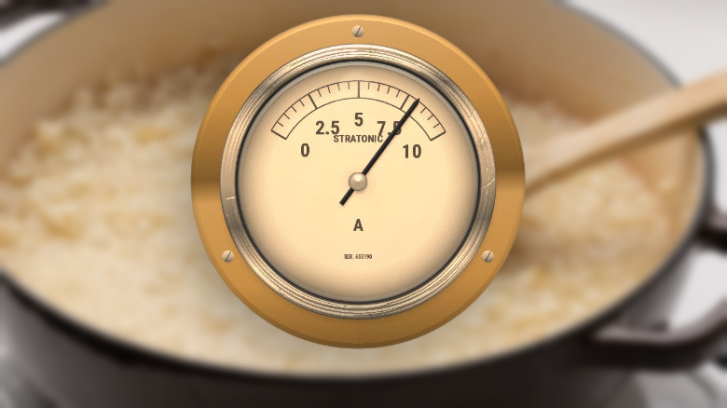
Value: 8
